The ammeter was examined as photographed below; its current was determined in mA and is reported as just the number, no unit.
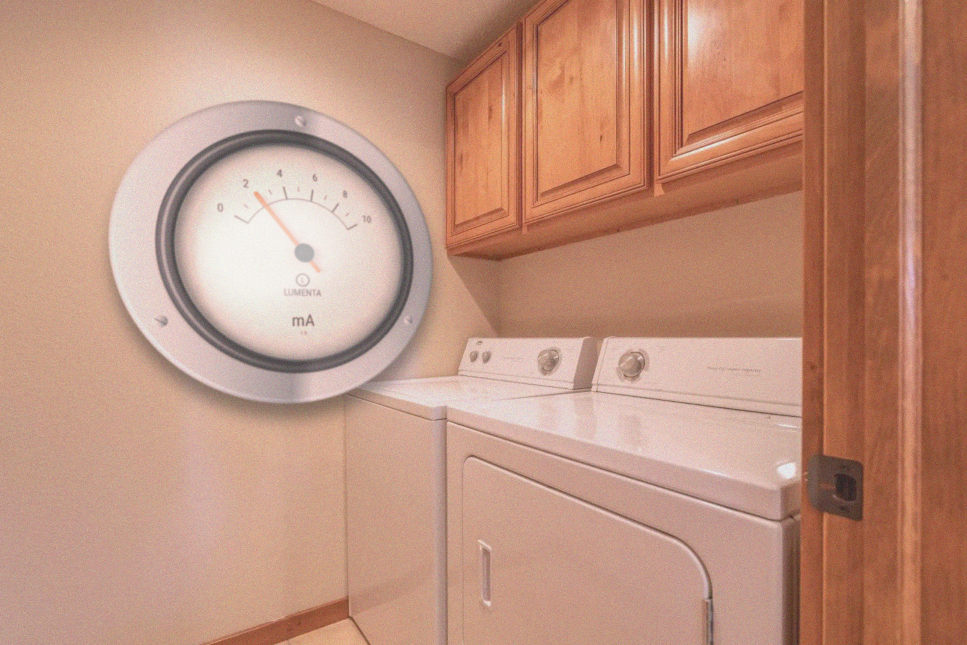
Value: 2
